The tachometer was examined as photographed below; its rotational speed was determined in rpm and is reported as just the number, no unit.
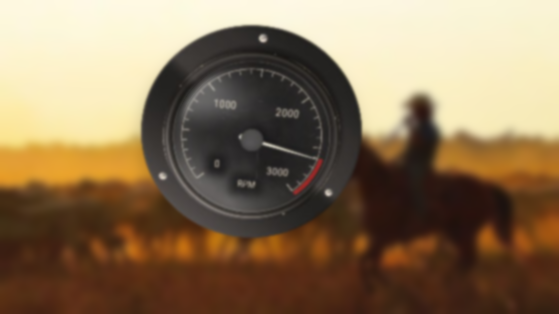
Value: 2600
